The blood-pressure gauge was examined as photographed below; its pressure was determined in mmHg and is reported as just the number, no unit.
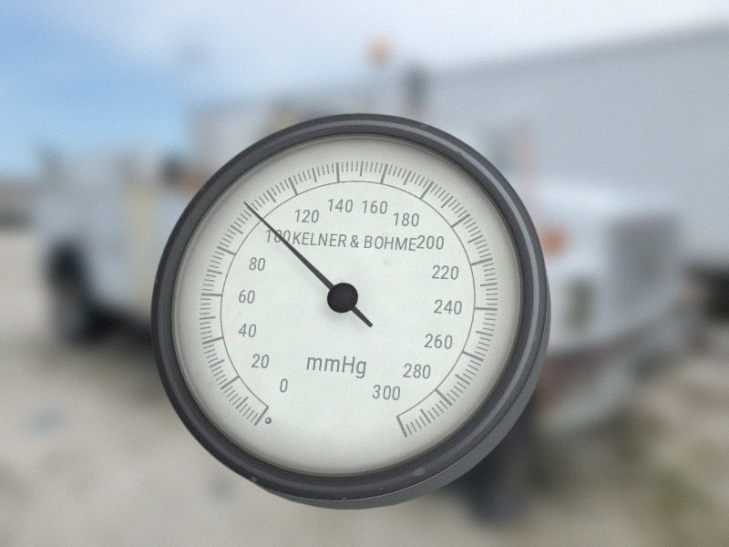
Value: 100
